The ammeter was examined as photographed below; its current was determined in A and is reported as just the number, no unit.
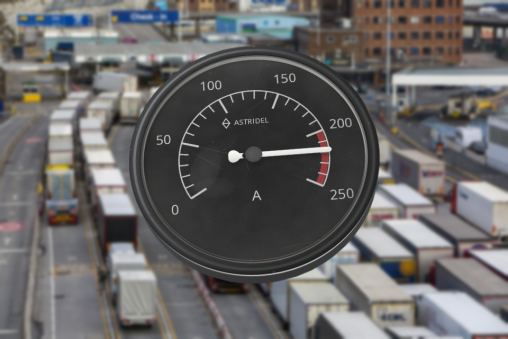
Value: 220
